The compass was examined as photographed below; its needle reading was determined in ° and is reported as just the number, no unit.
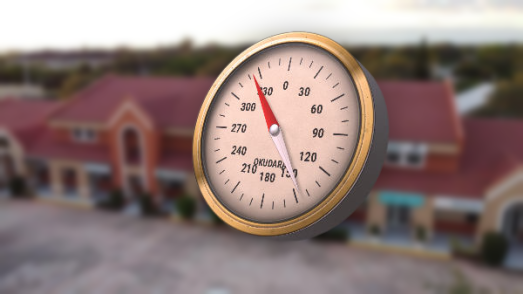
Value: 325
